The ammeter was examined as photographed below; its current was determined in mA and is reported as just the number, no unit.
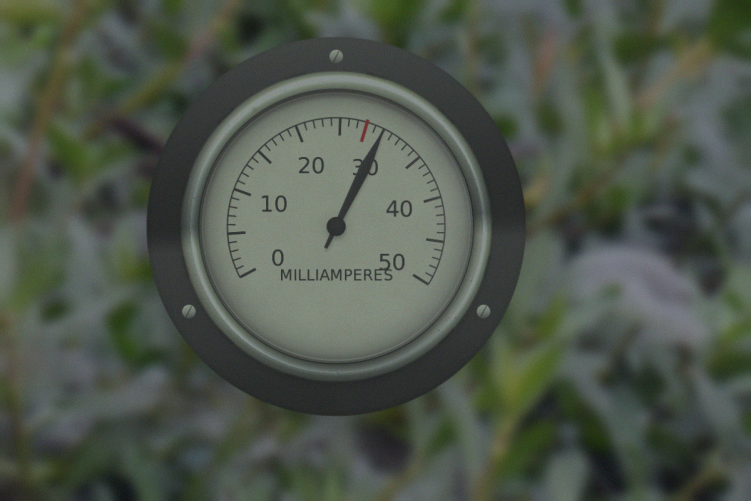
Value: 30
